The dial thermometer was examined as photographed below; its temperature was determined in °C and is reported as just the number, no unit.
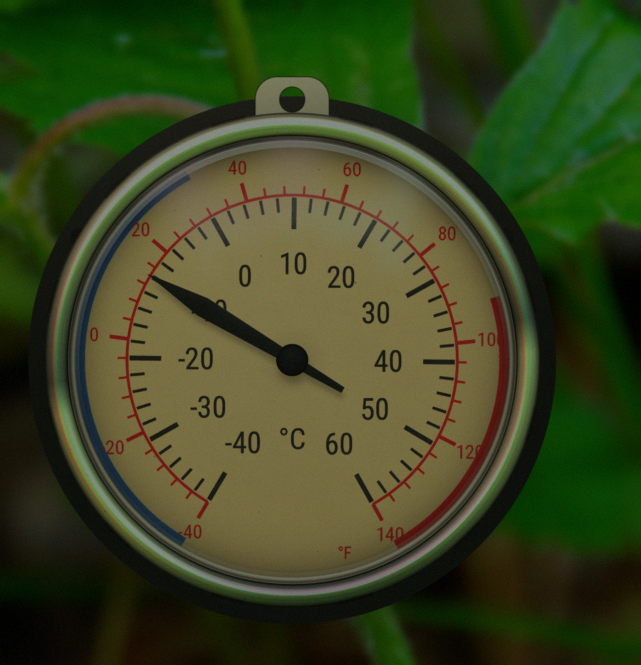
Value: -10
